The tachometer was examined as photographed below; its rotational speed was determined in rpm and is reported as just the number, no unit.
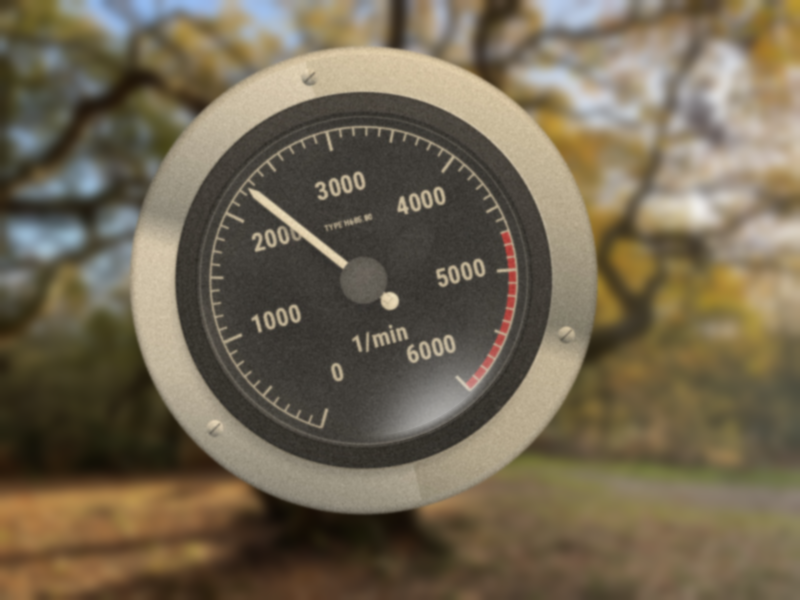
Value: 2250
